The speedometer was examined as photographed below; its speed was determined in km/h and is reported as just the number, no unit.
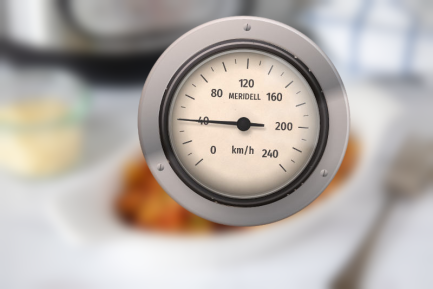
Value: 40
